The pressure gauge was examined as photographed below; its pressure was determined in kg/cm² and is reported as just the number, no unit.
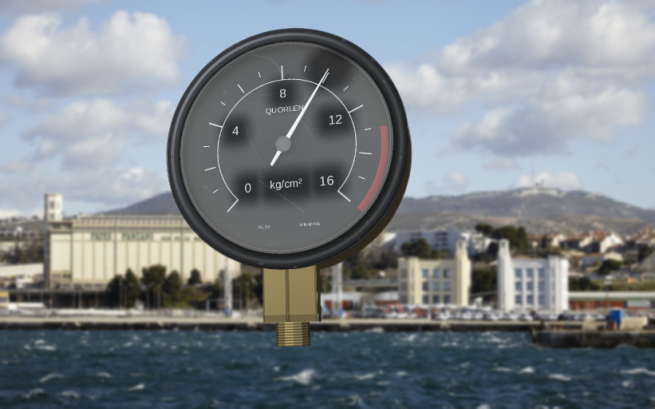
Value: 10
